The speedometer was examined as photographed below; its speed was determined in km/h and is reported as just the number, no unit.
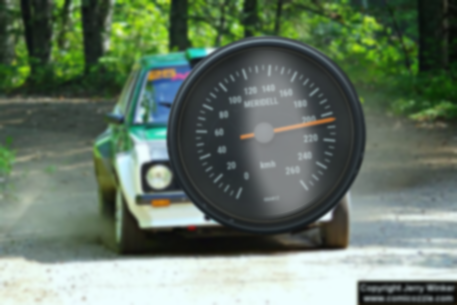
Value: 205
